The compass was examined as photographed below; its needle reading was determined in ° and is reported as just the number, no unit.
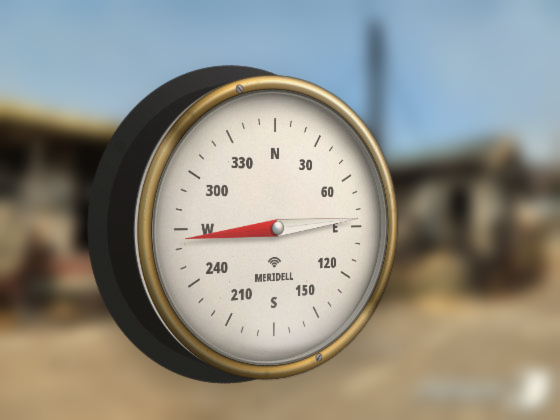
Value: 265
